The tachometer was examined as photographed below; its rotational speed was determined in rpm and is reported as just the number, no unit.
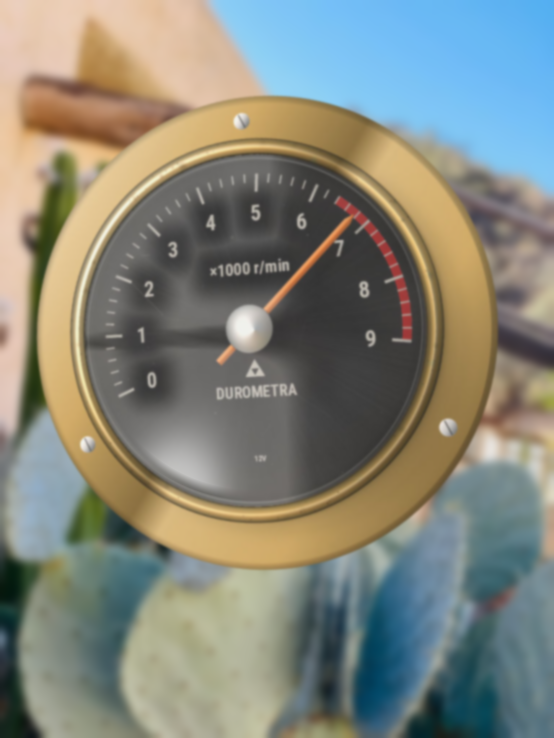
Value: 6800
